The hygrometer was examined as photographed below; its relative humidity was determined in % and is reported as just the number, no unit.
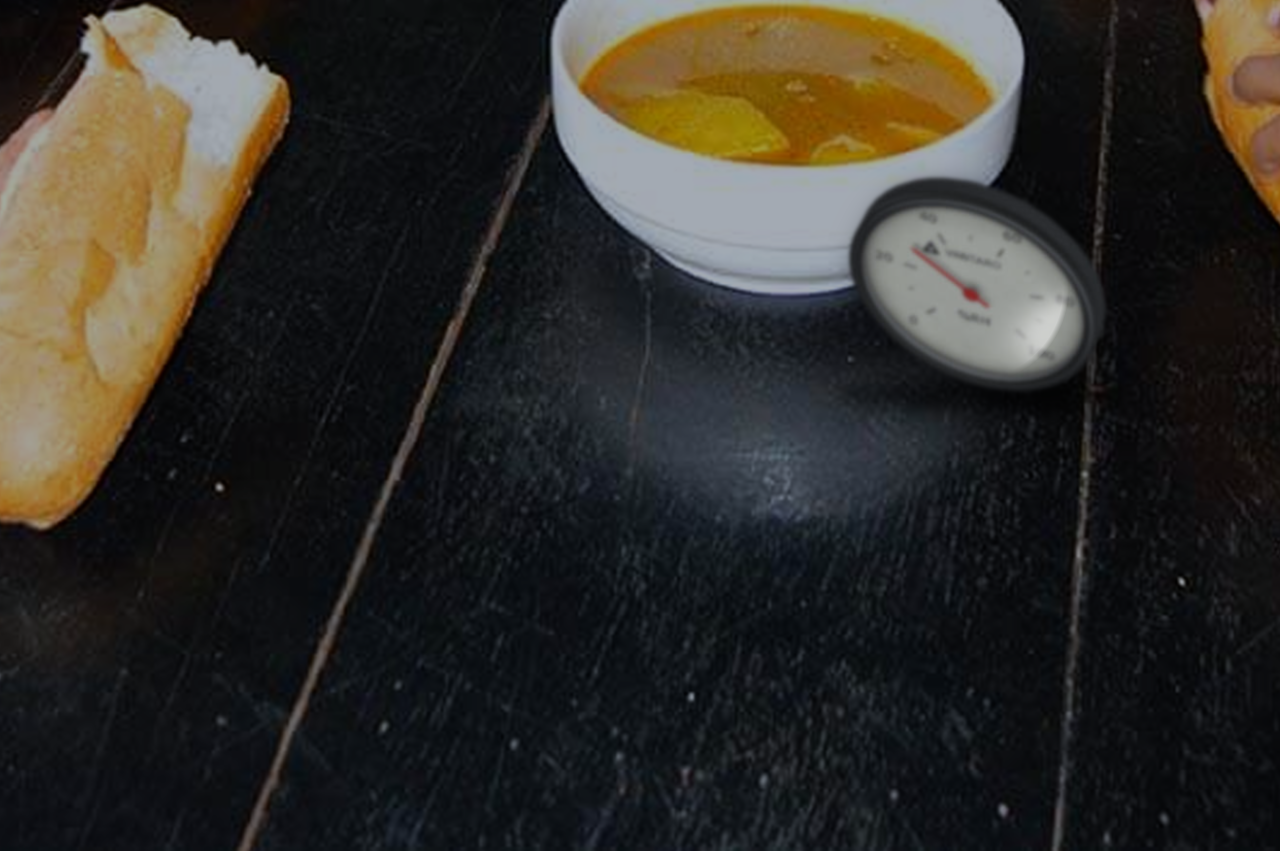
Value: 30
